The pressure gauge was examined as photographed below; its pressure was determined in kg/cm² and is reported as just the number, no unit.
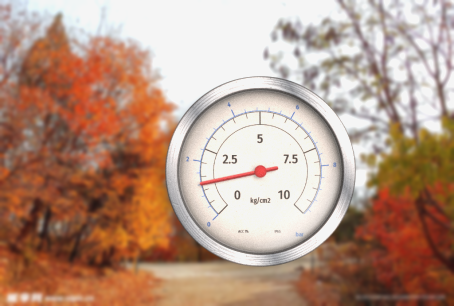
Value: 1.25
